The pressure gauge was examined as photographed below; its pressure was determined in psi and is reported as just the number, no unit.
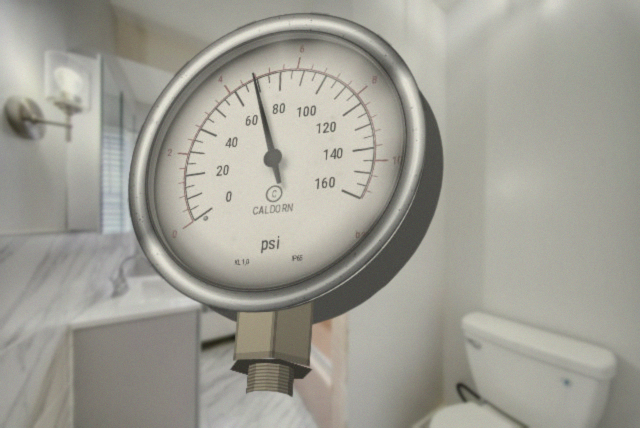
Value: 70
